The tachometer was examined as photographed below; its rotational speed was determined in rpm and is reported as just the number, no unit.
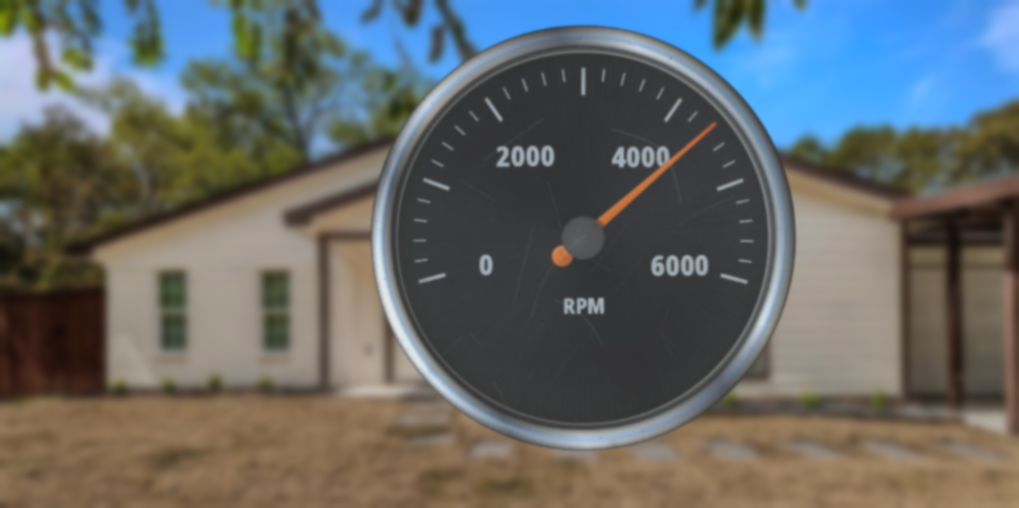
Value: 4400
